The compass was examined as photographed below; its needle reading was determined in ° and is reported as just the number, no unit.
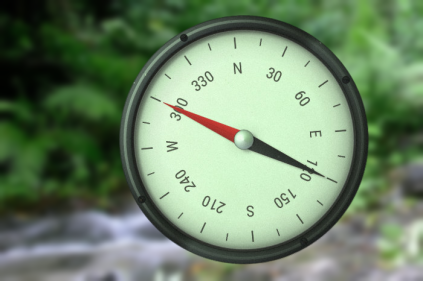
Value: 300
